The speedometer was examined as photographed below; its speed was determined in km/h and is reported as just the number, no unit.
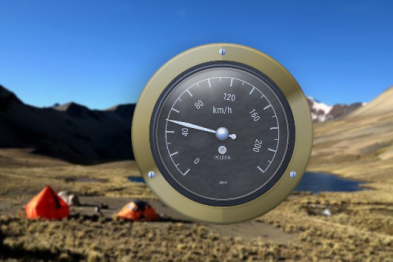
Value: 50
